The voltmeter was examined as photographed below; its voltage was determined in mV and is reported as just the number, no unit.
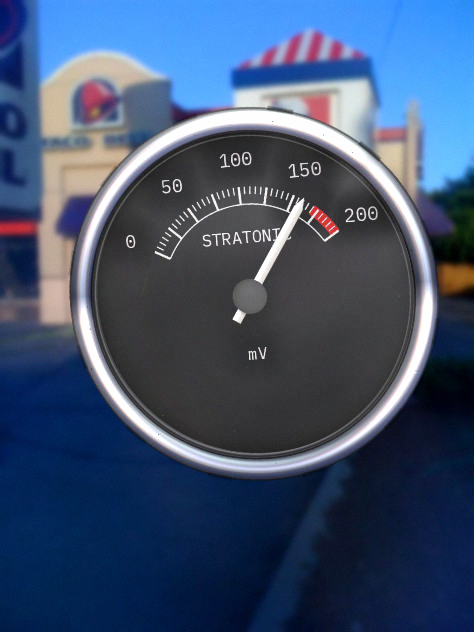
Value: 160
